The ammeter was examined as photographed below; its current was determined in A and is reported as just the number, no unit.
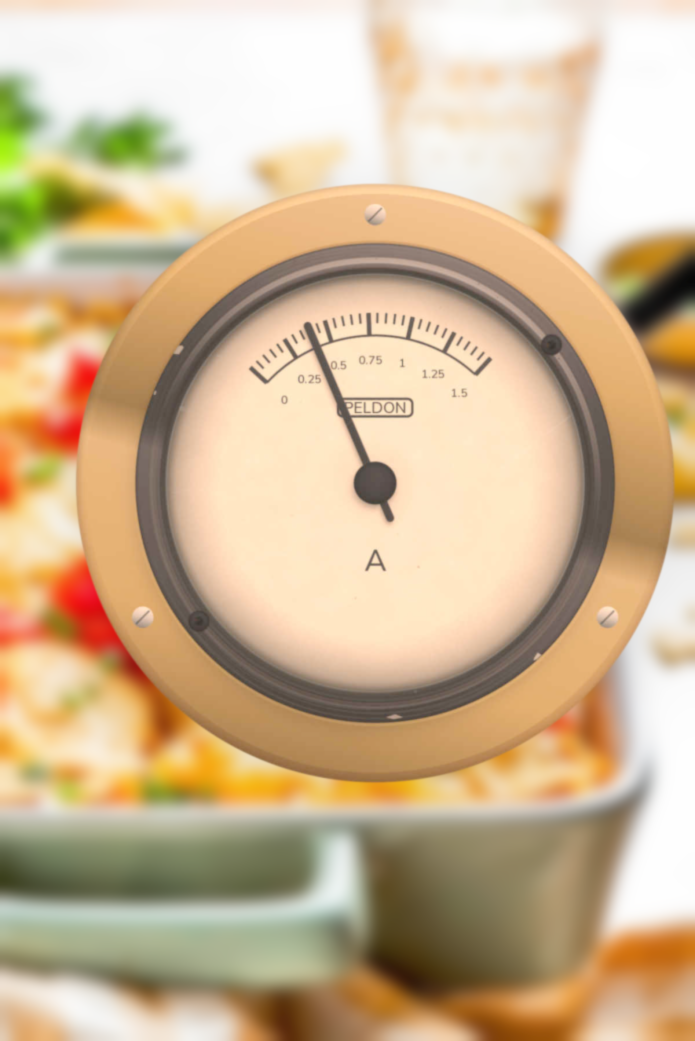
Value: 0.4
